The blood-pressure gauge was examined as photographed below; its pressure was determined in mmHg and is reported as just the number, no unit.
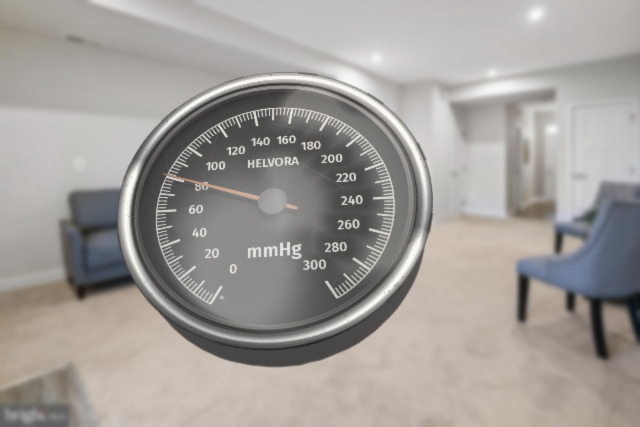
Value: 80
